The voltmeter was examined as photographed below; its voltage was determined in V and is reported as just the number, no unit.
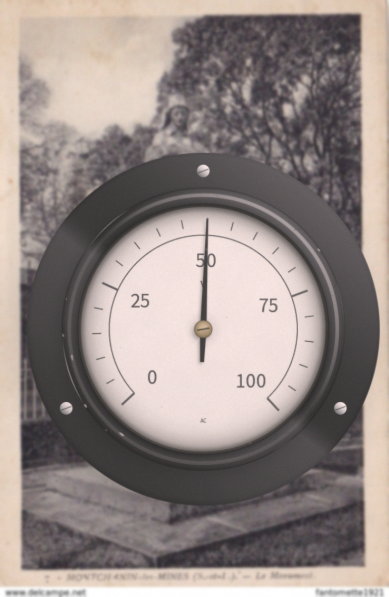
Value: 50
